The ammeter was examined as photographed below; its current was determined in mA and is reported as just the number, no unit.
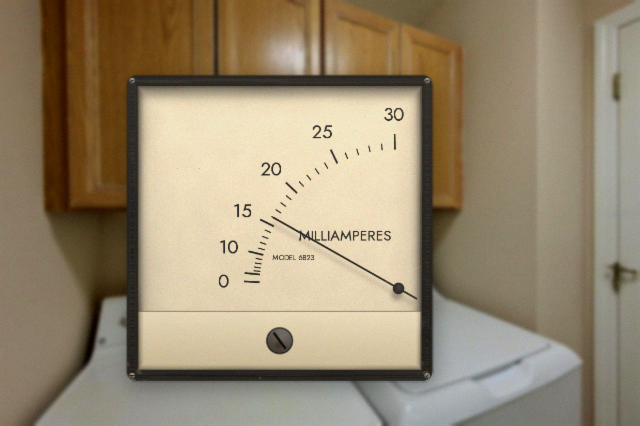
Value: 16
